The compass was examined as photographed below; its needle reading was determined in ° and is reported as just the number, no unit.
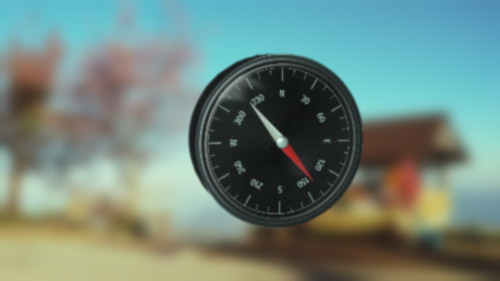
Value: 140
